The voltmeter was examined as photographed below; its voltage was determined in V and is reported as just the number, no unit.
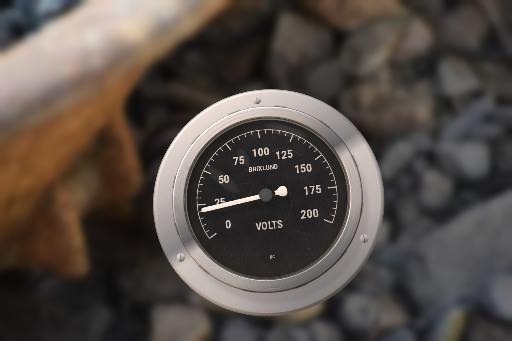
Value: 20
